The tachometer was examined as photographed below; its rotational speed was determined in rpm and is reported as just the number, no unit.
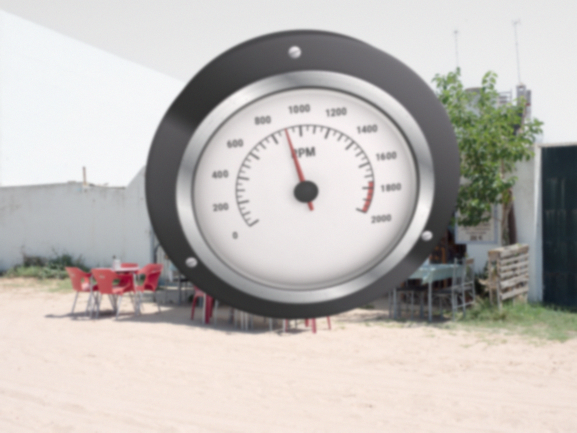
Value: 900
